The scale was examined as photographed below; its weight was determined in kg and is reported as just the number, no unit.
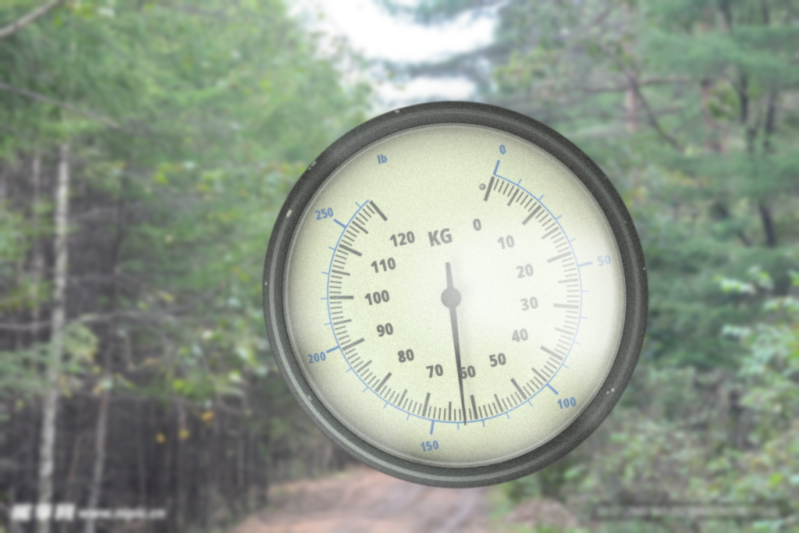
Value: 62
